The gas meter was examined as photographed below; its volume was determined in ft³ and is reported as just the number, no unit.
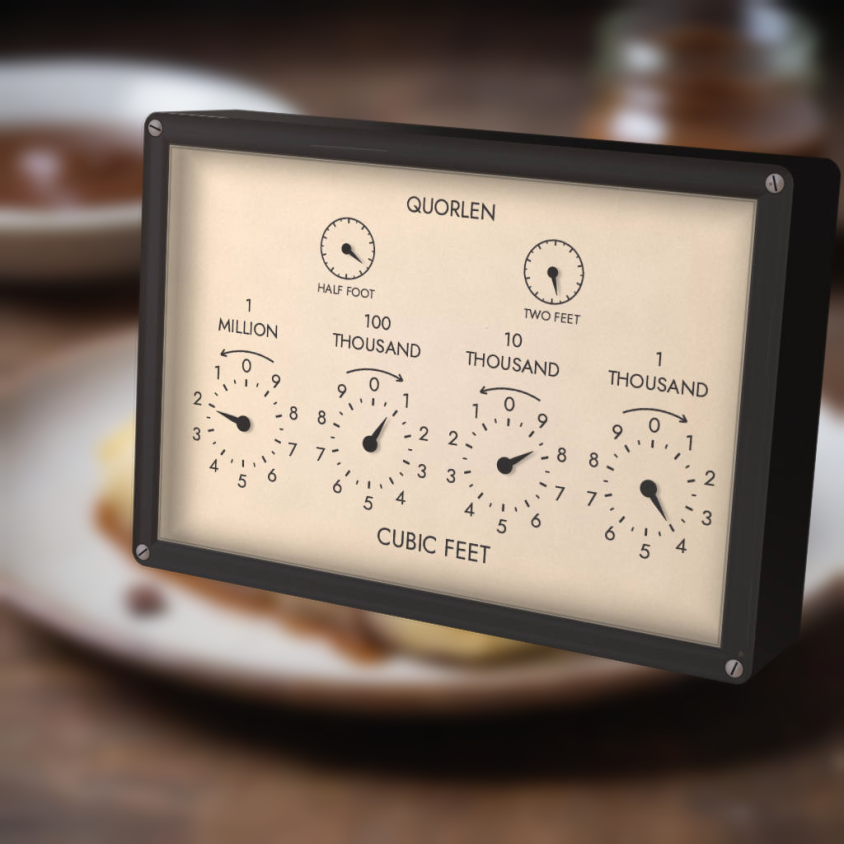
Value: 208400
